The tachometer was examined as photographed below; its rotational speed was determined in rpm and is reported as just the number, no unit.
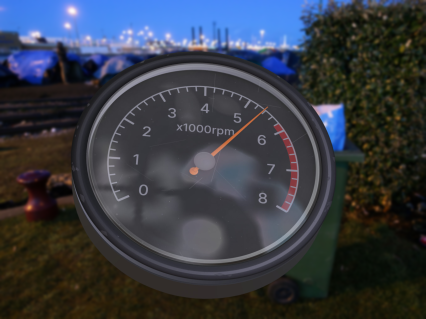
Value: 5400
